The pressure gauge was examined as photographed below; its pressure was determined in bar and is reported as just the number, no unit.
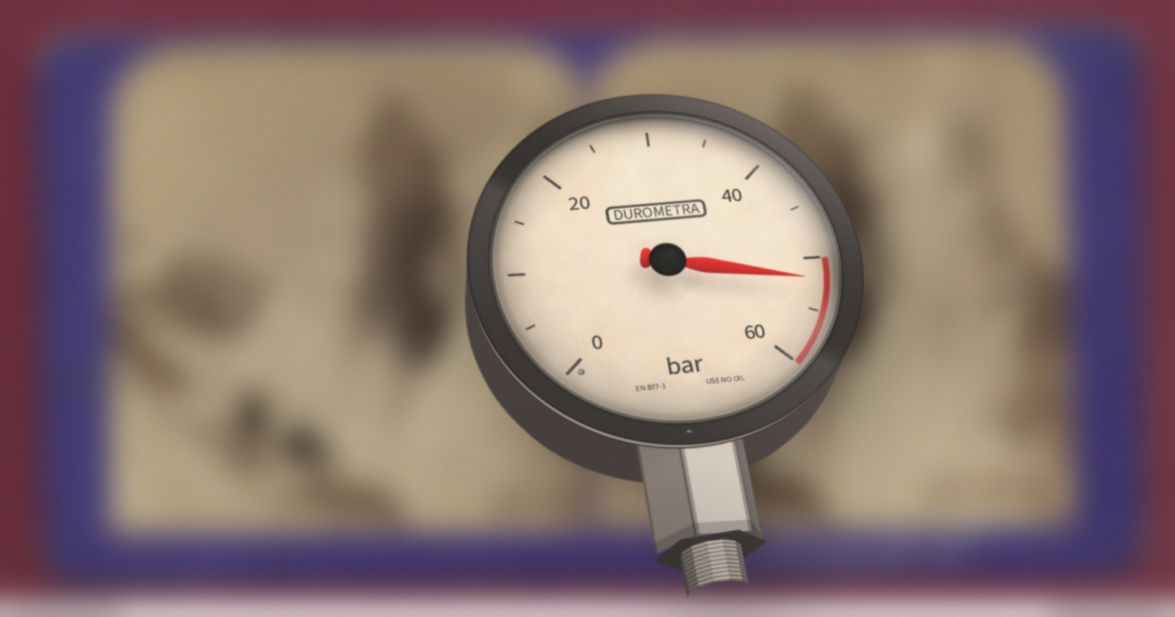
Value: 52.5
